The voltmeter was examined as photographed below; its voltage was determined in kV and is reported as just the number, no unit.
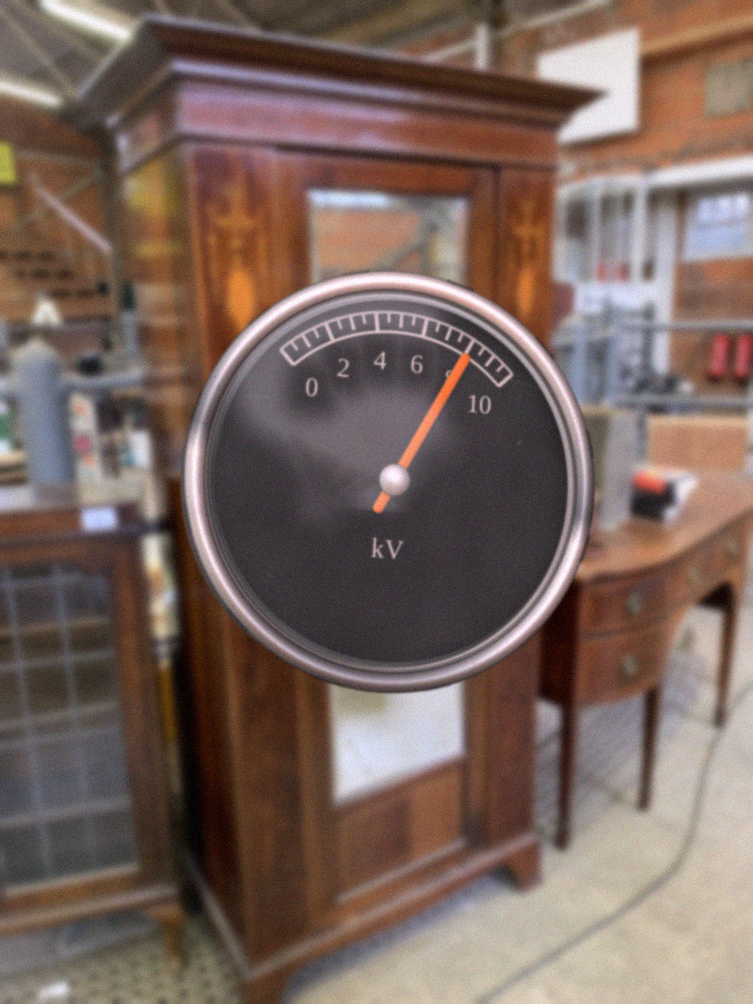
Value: 8
